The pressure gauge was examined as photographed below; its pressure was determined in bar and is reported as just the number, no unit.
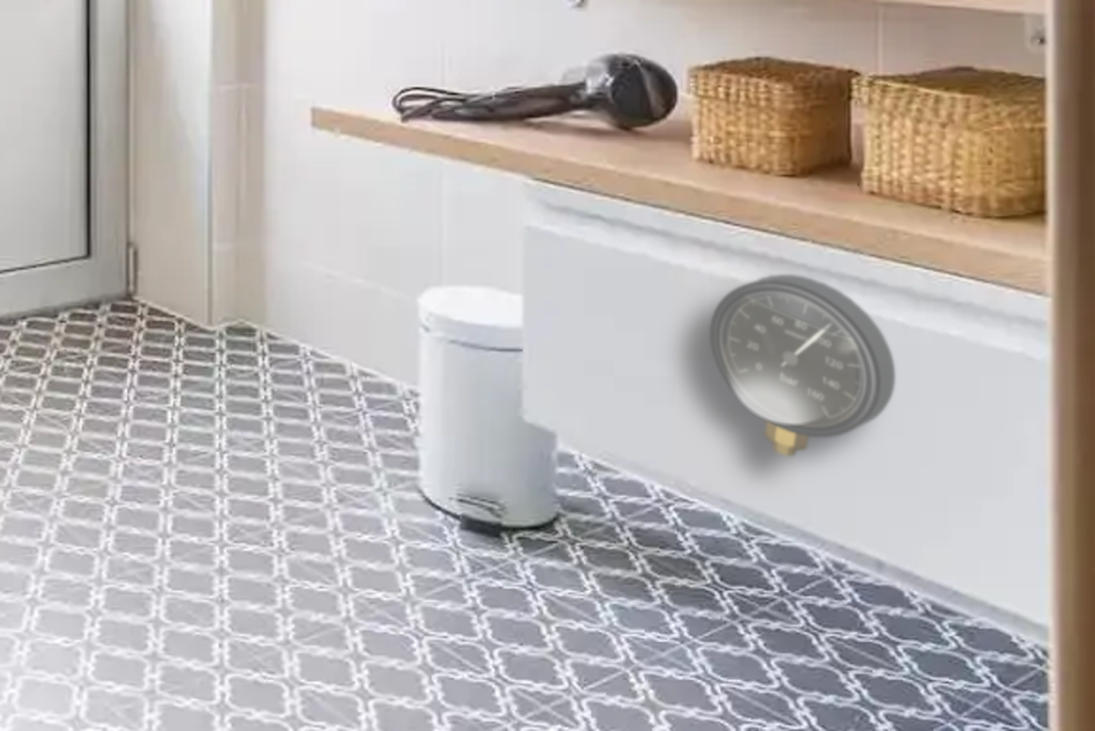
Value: 95
